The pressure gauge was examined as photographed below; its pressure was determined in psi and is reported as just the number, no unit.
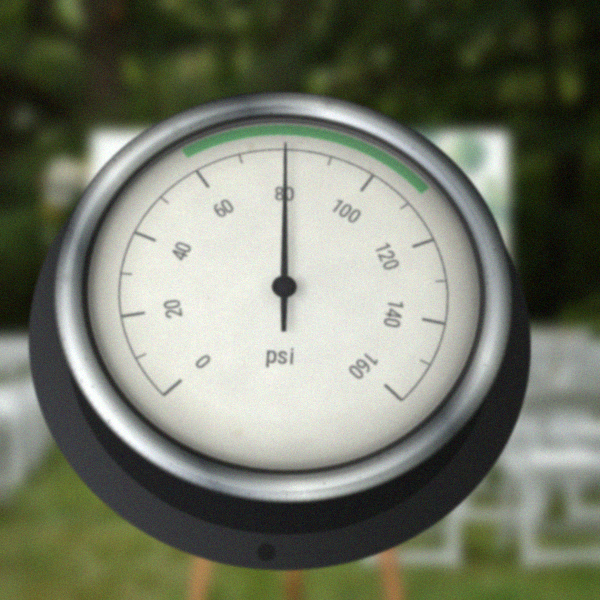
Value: 80
